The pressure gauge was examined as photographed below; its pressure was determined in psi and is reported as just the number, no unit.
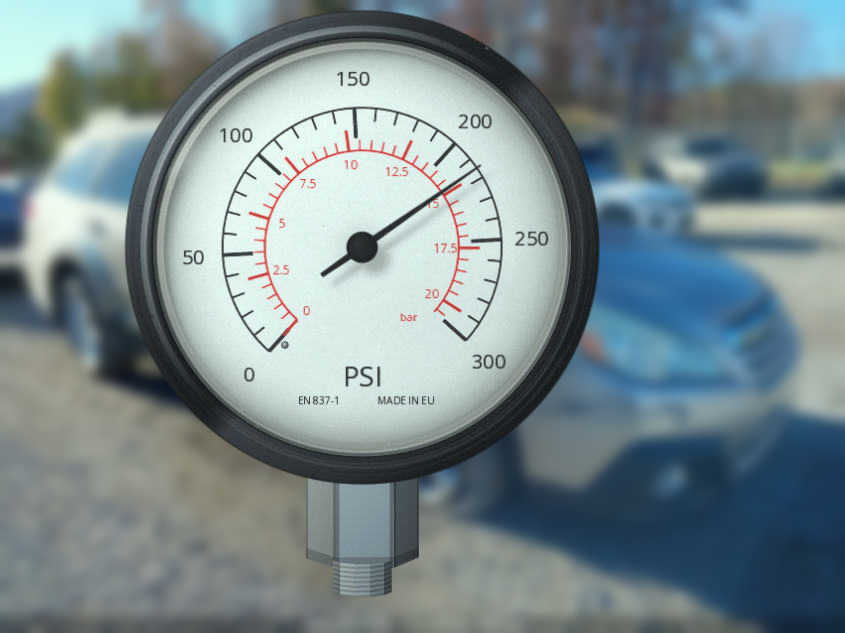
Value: 215
